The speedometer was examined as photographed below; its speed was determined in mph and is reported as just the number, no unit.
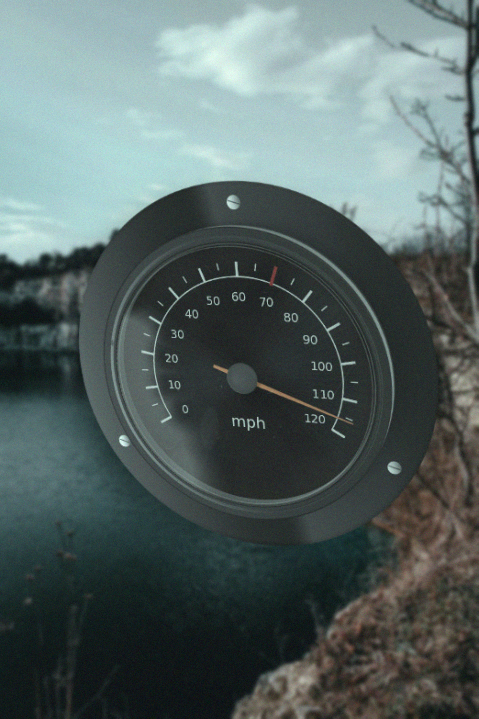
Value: 115
